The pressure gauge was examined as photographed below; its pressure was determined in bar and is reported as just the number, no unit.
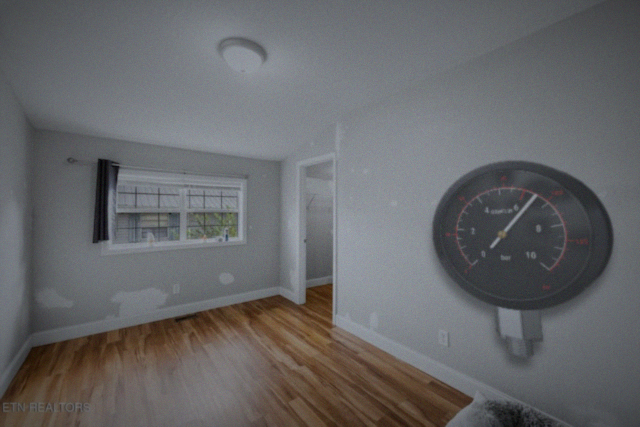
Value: 6.5
